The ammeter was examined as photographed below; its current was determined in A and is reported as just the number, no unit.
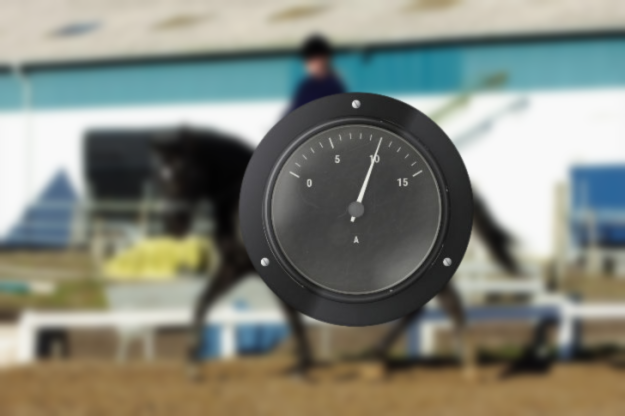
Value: 10
